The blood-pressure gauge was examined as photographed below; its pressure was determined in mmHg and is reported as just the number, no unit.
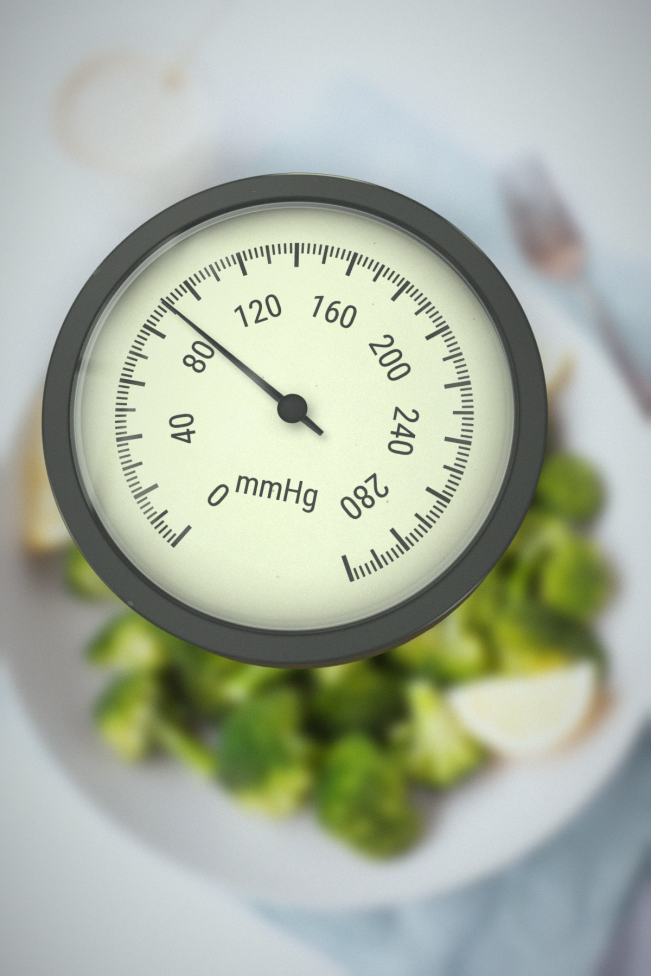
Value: 90
